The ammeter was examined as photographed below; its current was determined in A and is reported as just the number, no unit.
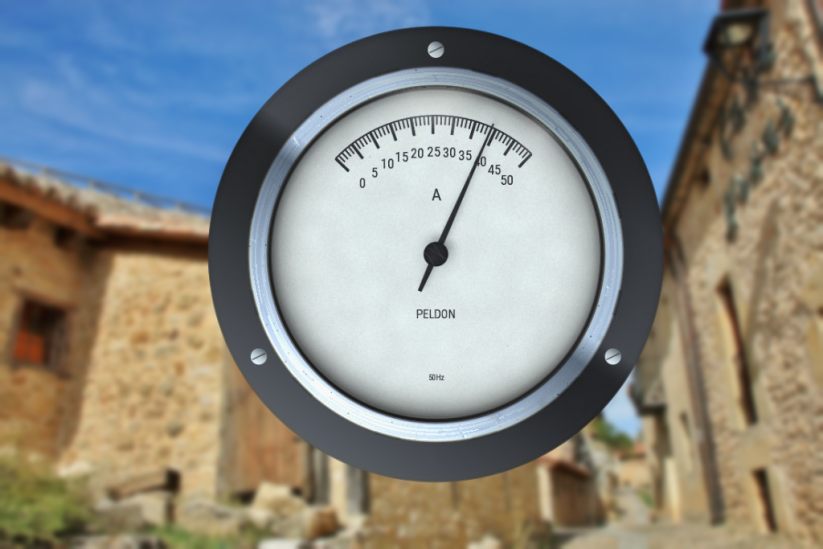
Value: 39
